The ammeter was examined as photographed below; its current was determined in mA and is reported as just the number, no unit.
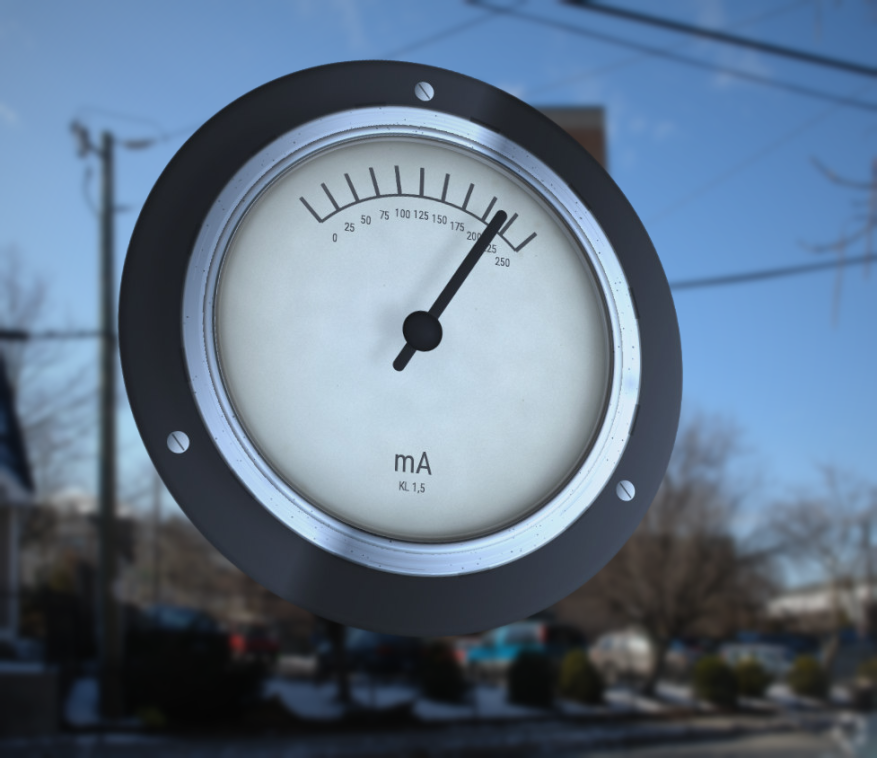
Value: 212.5
